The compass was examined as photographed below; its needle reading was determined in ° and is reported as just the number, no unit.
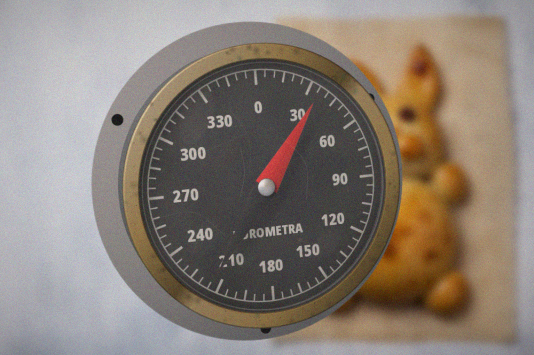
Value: 35
